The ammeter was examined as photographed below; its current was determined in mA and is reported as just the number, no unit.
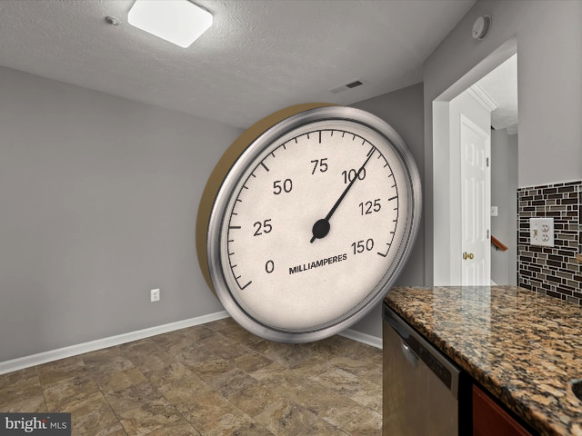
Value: 100
